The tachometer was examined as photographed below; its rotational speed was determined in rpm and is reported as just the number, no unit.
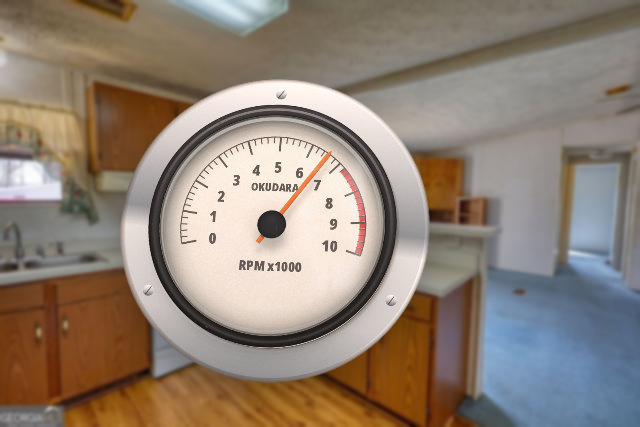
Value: 6600
